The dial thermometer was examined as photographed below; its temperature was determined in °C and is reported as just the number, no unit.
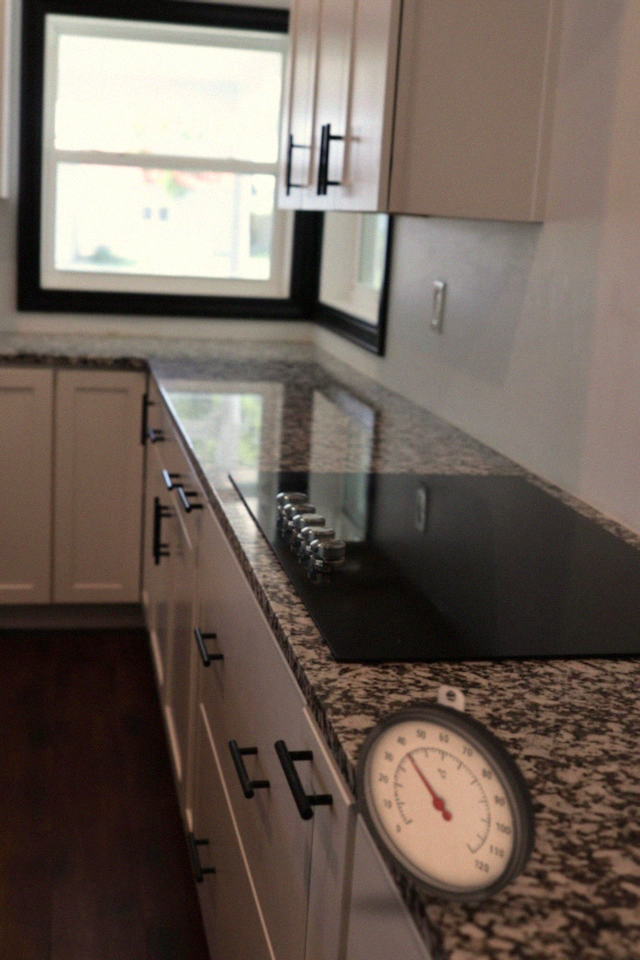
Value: 40
